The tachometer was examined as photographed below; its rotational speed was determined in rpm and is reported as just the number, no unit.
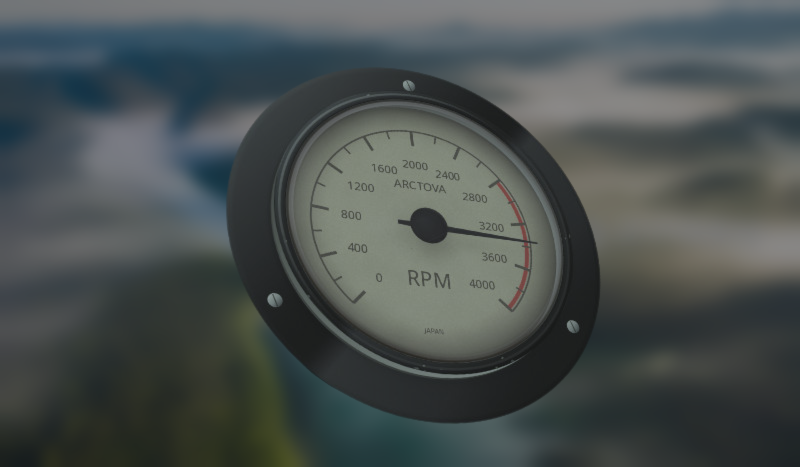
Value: 3400
